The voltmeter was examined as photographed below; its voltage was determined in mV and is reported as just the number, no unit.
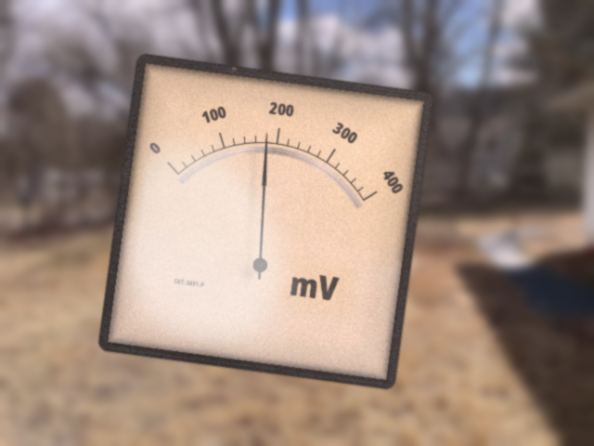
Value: 180
